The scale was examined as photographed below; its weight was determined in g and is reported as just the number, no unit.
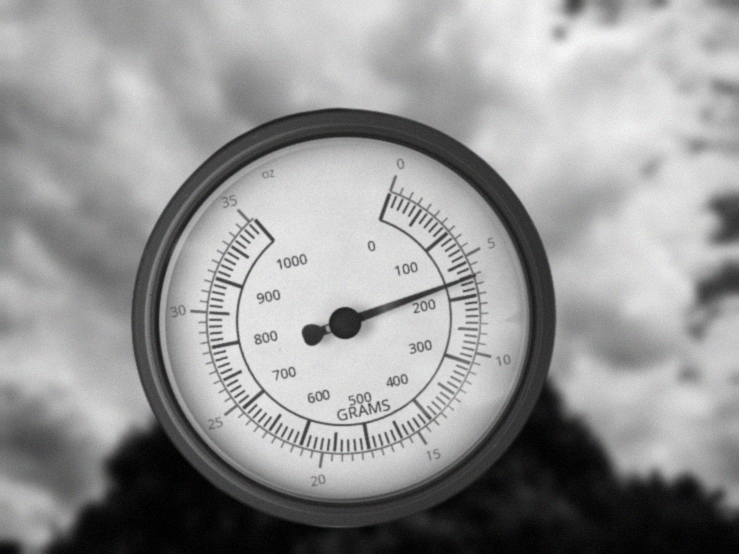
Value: 170
